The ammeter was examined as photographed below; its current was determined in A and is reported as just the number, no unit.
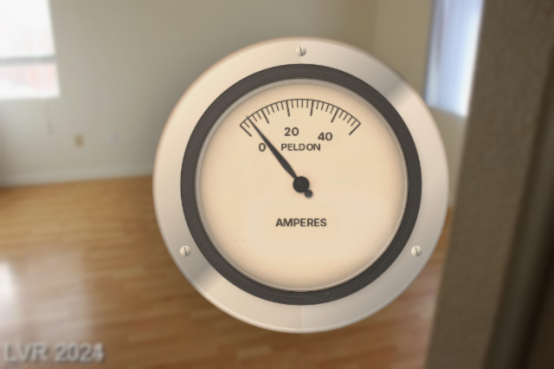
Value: 4
